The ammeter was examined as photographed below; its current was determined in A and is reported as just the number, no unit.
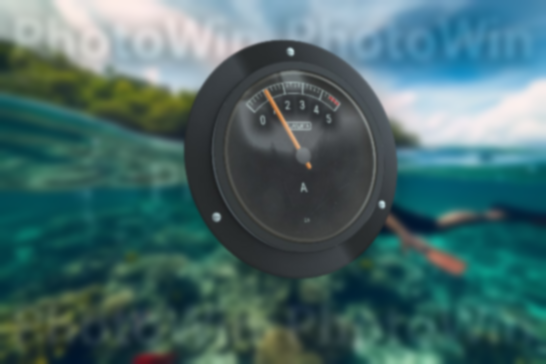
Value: 1
